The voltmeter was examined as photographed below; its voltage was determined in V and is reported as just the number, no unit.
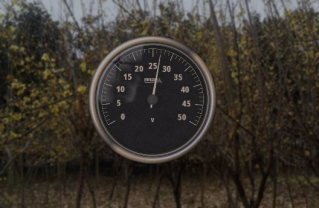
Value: 27
